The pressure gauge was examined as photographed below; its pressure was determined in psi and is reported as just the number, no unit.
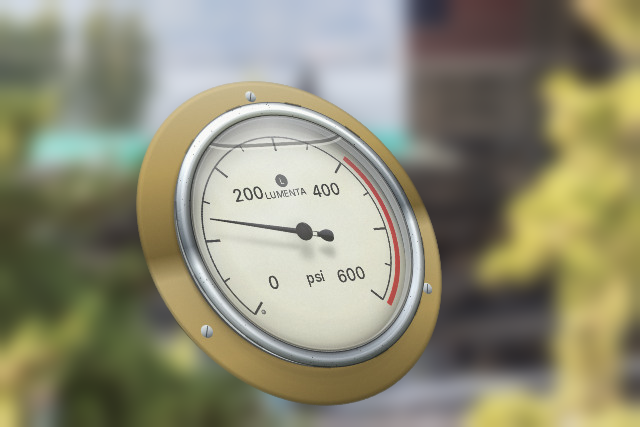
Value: 125
